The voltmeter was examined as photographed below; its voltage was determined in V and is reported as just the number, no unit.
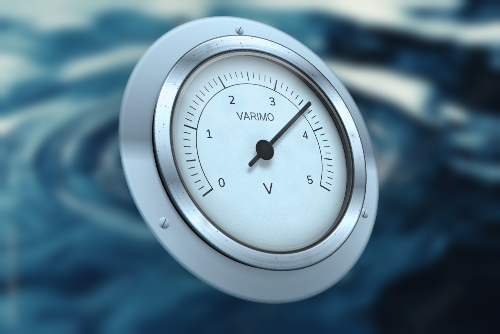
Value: 3.6
